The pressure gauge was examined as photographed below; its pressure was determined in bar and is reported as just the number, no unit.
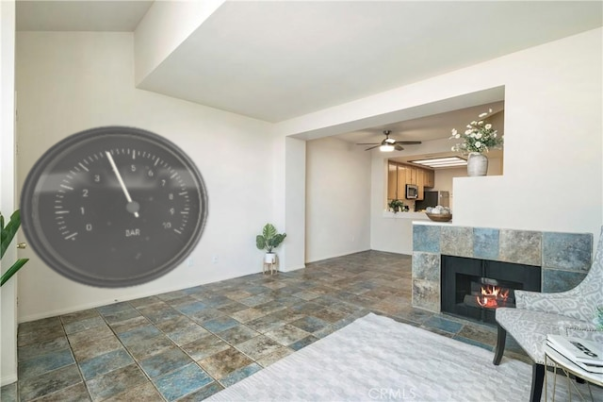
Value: 4
